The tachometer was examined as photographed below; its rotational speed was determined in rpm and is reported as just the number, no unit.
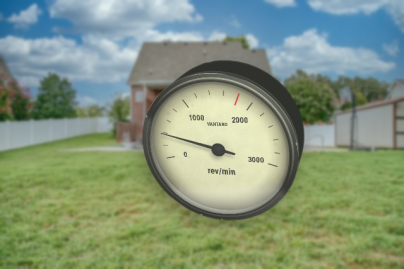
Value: 400
